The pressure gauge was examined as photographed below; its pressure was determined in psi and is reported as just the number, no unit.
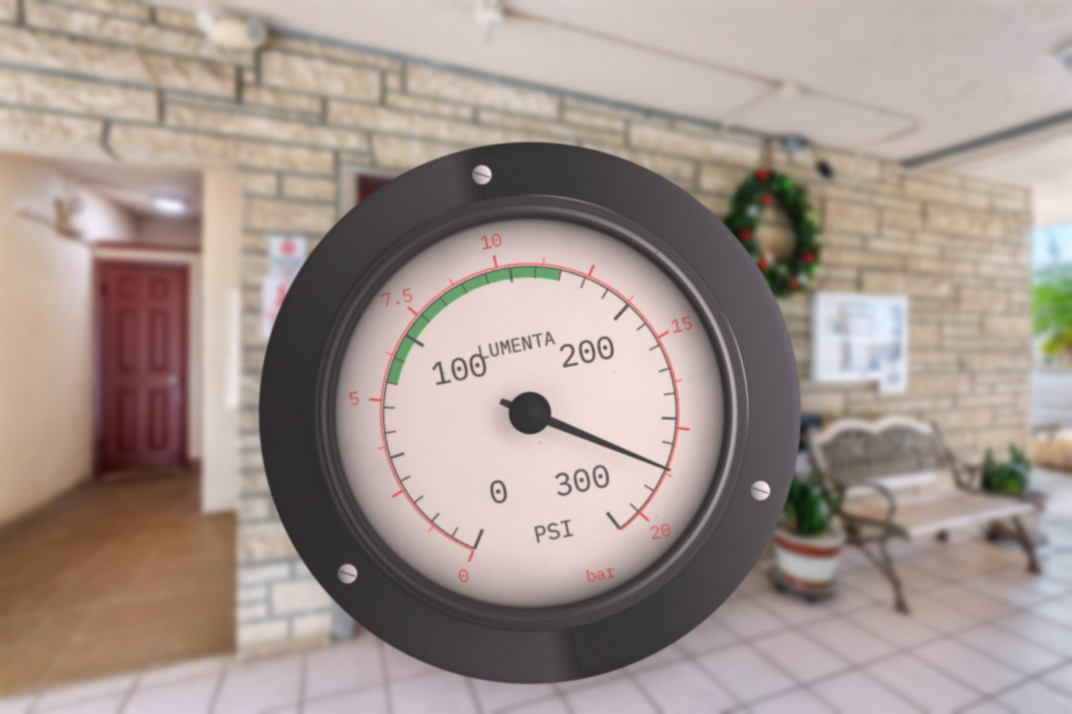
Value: 270
